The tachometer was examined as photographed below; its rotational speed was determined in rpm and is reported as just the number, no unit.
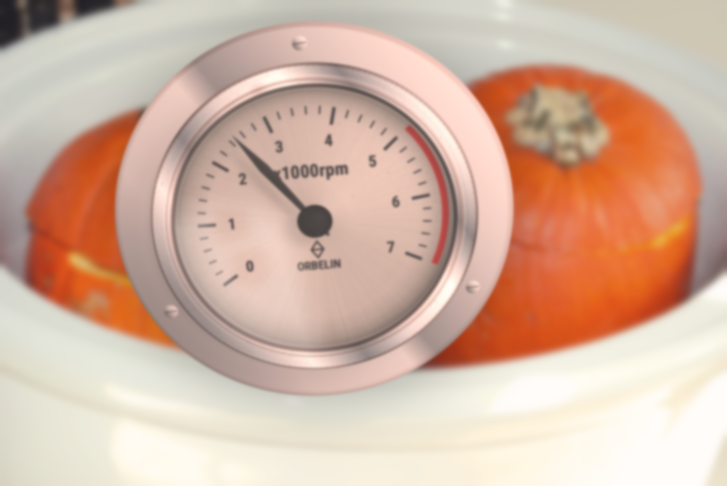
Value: 2500
